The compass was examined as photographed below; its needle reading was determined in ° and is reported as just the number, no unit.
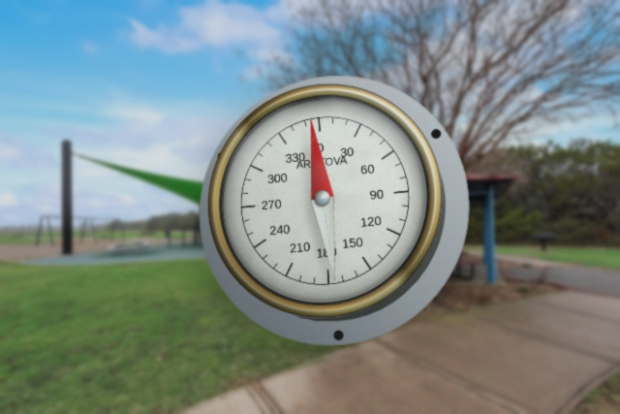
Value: 355
